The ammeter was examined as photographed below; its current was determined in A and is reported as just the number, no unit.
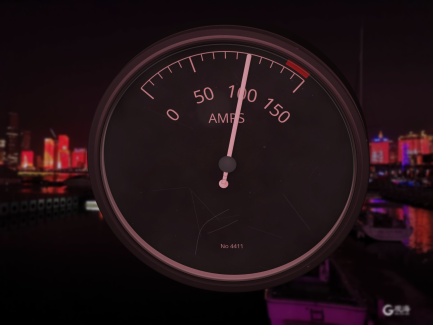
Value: 100
